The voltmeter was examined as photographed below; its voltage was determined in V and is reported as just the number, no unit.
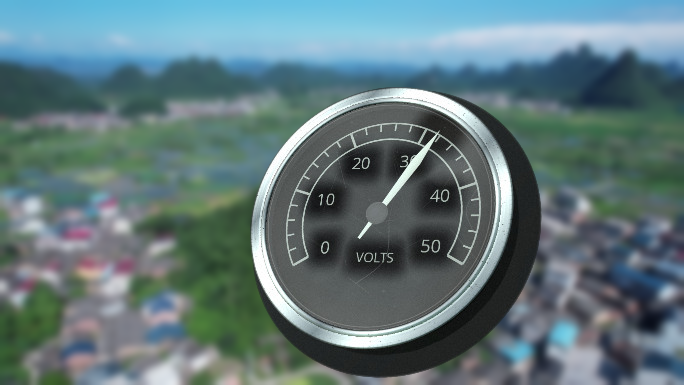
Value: 32
